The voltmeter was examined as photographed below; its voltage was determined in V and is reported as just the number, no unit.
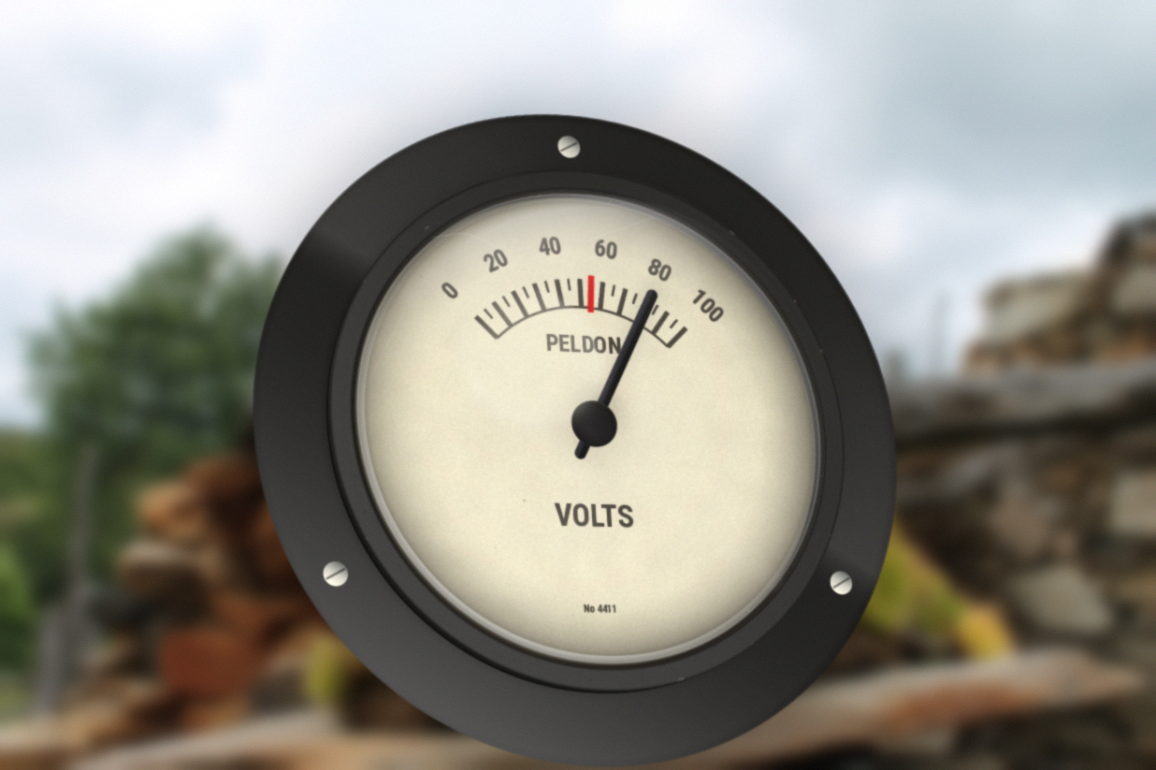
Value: 80
